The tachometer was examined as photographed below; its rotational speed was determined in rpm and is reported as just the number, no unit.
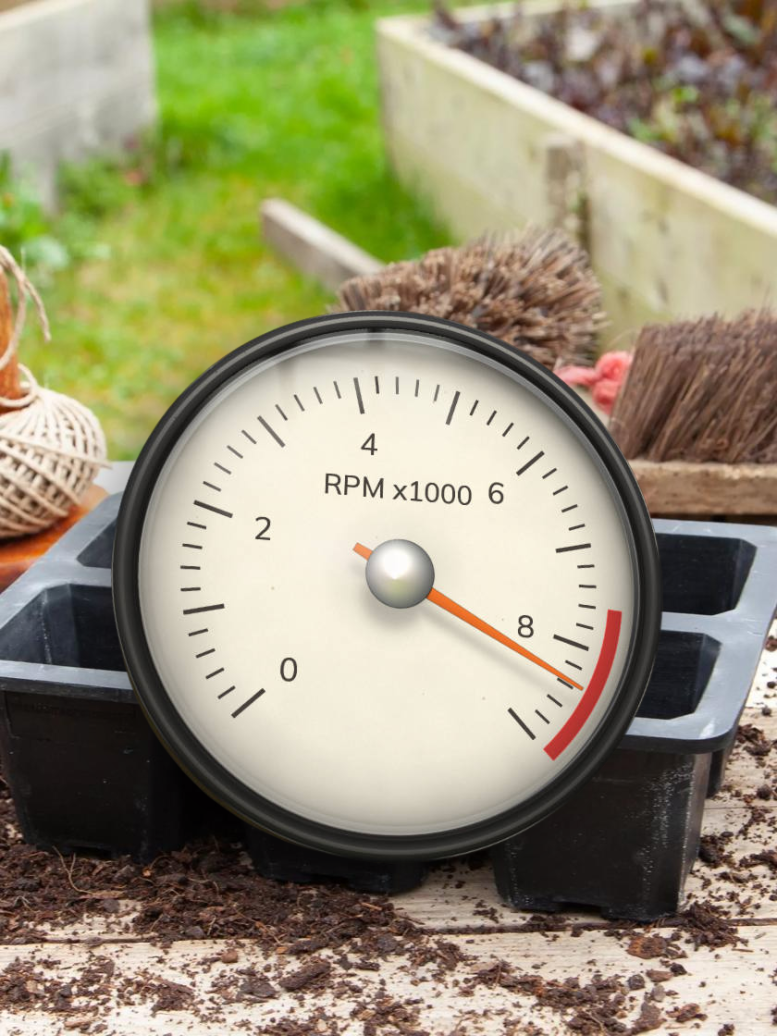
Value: 8400
